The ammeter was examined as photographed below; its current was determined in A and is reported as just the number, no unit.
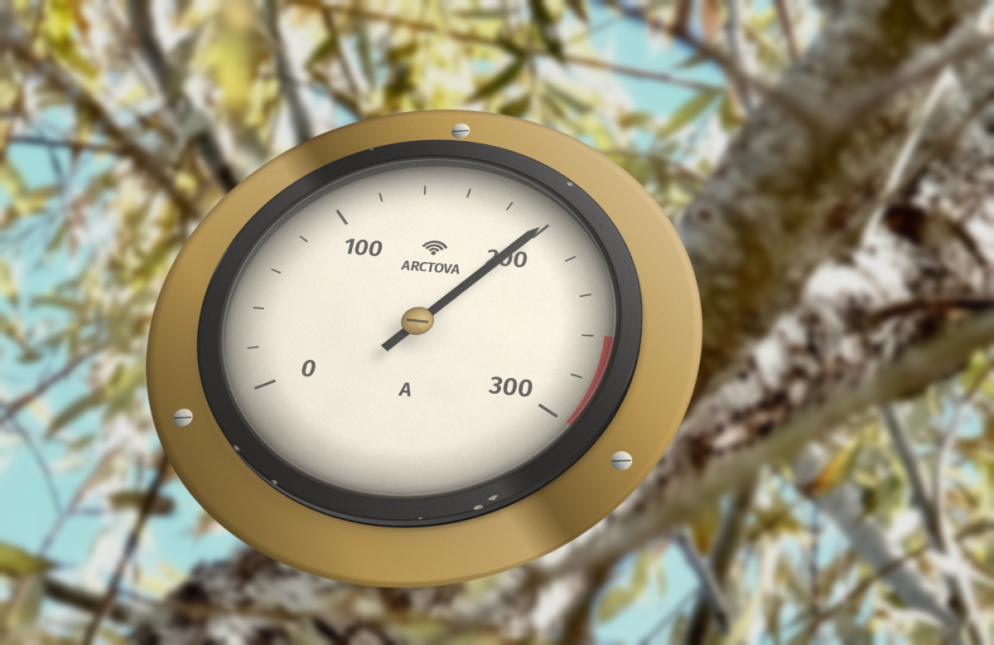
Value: 200
